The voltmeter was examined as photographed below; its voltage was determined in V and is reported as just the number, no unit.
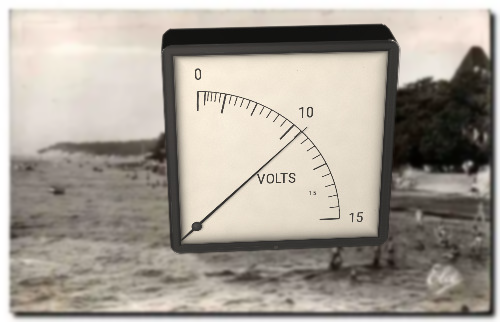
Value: 10.5
